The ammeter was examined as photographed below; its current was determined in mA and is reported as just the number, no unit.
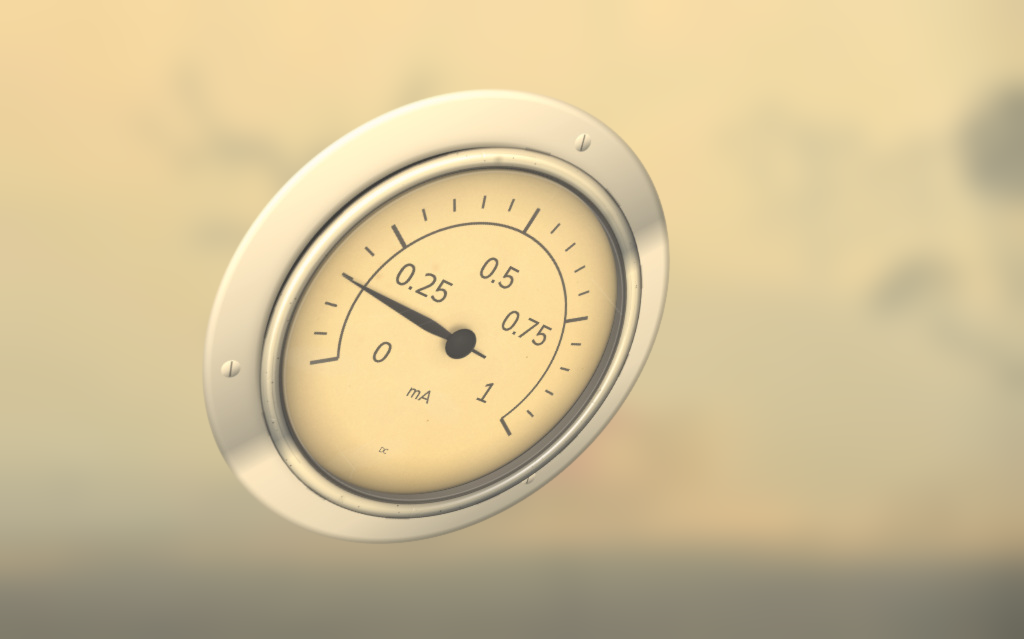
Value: 0.15
